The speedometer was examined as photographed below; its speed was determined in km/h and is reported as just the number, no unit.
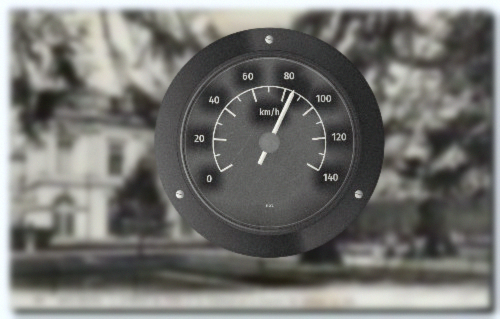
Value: 85
